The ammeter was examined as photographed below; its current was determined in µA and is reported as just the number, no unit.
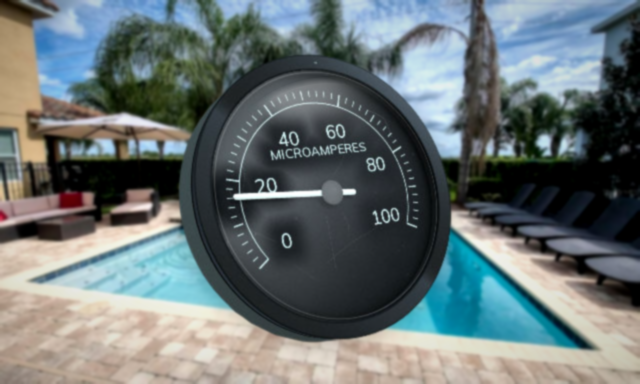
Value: 16
